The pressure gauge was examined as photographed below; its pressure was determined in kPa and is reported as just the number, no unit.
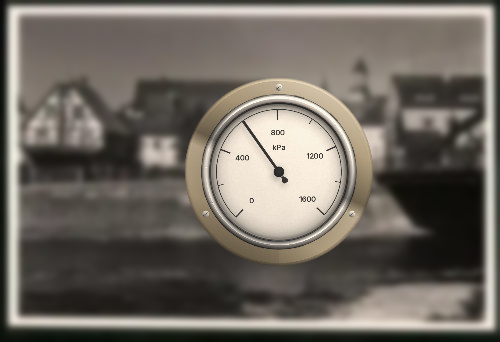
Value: 600
